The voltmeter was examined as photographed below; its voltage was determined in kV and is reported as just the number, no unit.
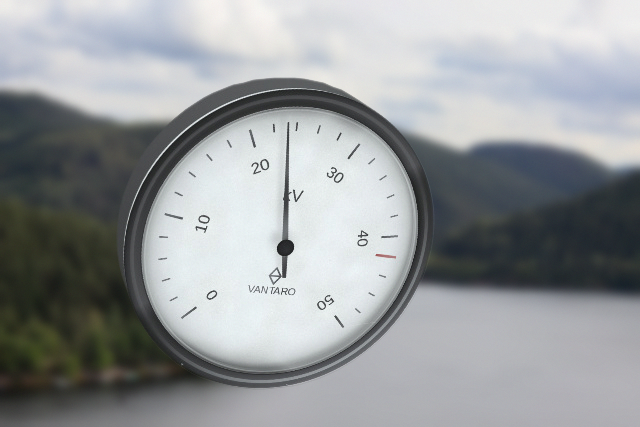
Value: 23
